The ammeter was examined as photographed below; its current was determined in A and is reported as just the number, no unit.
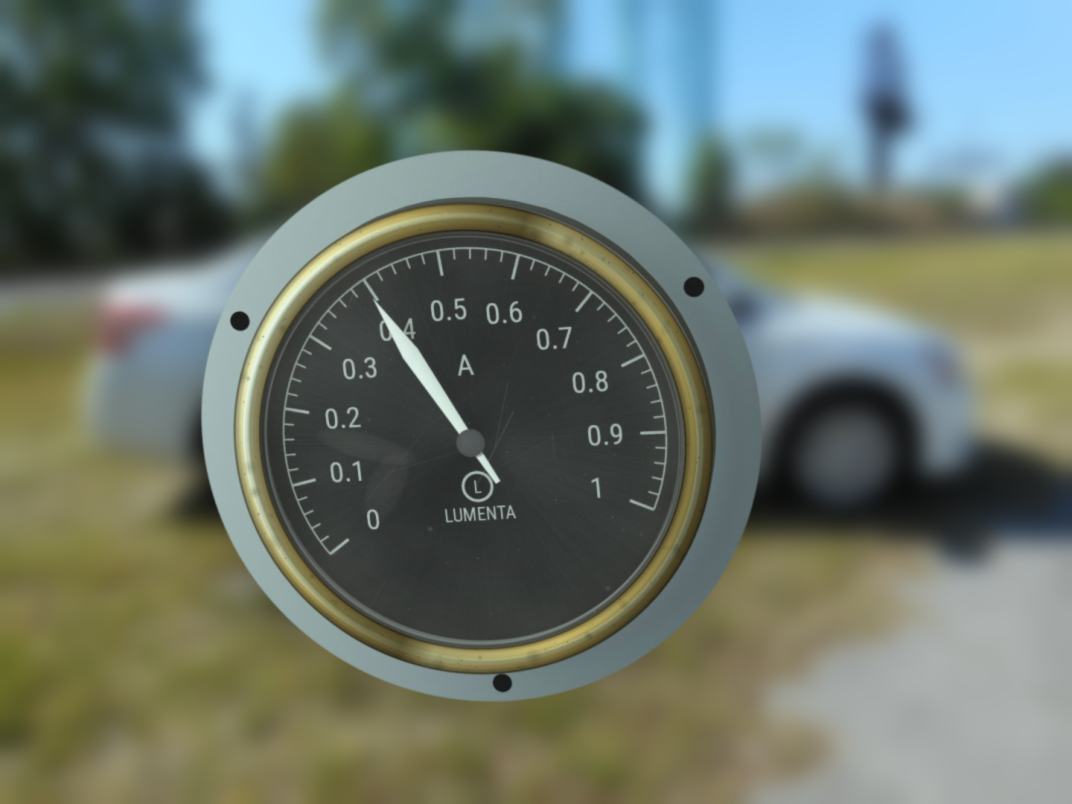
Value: 0.4
